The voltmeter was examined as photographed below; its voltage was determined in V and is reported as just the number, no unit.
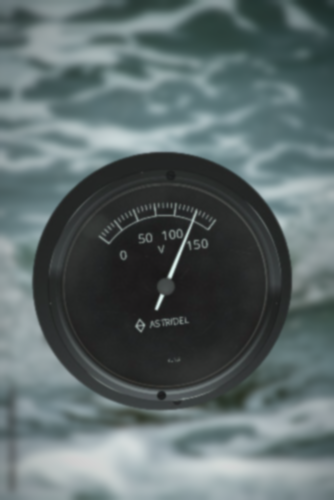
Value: 125
